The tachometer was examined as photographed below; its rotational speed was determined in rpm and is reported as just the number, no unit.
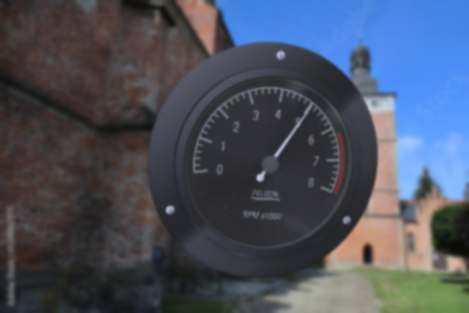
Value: 5000
